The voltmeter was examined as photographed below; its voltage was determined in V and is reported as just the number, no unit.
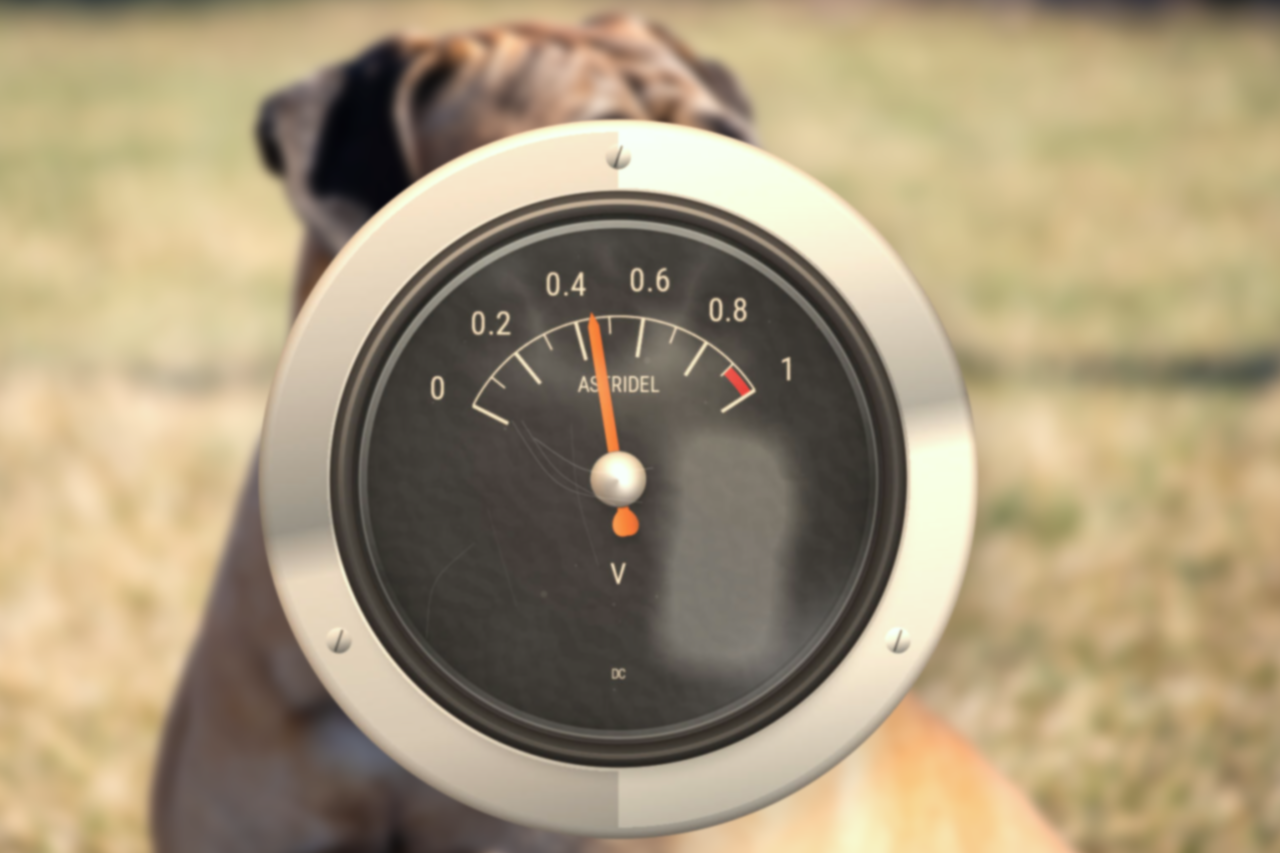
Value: 0.45
